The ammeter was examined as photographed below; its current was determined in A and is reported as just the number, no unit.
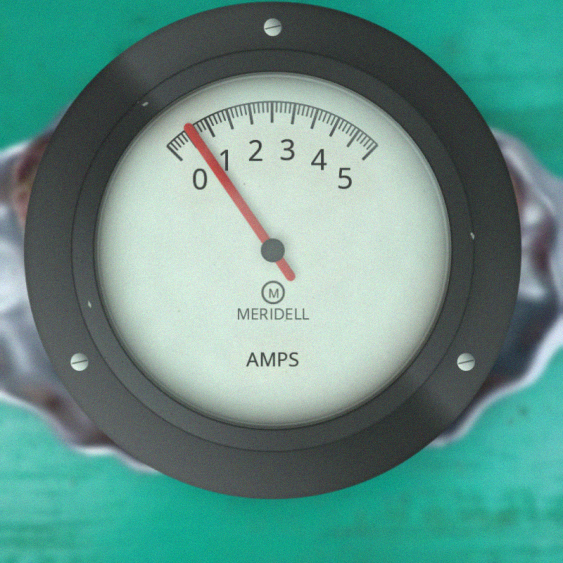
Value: 0.6
